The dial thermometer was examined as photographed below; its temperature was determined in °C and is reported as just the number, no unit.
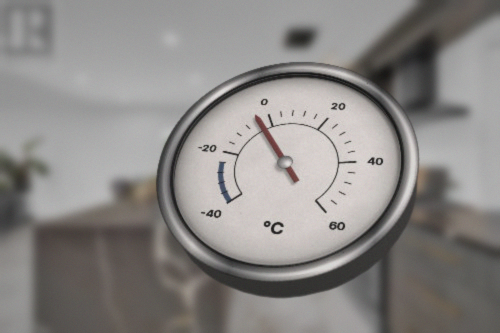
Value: -4
